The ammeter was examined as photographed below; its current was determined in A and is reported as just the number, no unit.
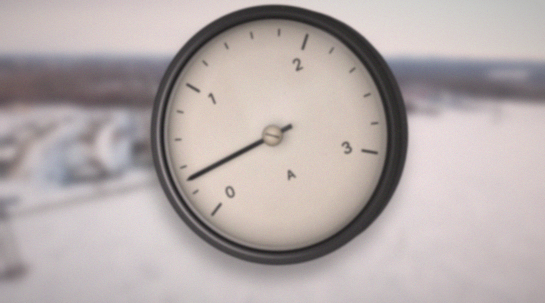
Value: 0.3
